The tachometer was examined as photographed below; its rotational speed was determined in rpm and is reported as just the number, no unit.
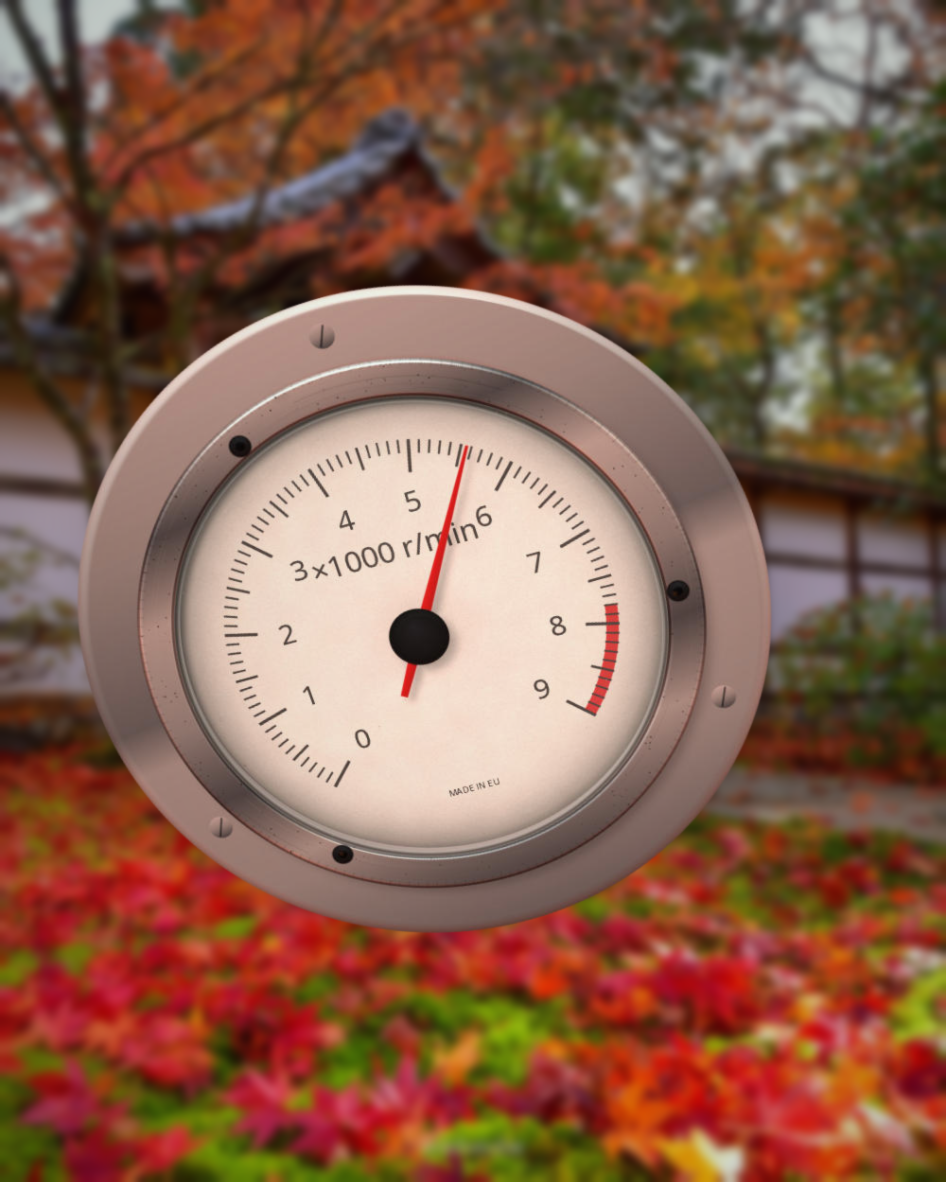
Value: 5550
